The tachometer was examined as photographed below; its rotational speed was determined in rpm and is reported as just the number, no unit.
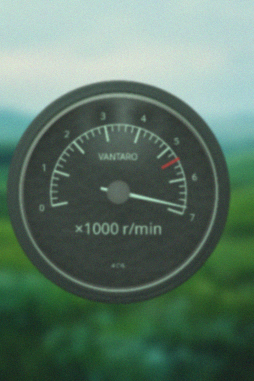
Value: 6800
